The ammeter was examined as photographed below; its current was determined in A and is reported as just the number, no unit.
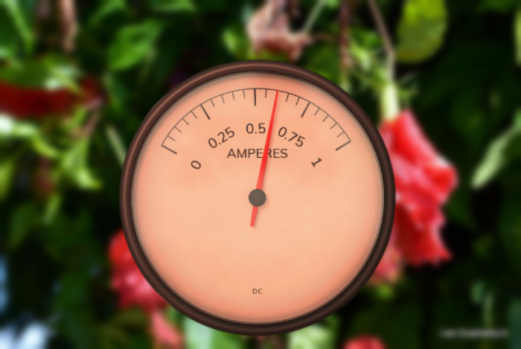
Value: 0.6
